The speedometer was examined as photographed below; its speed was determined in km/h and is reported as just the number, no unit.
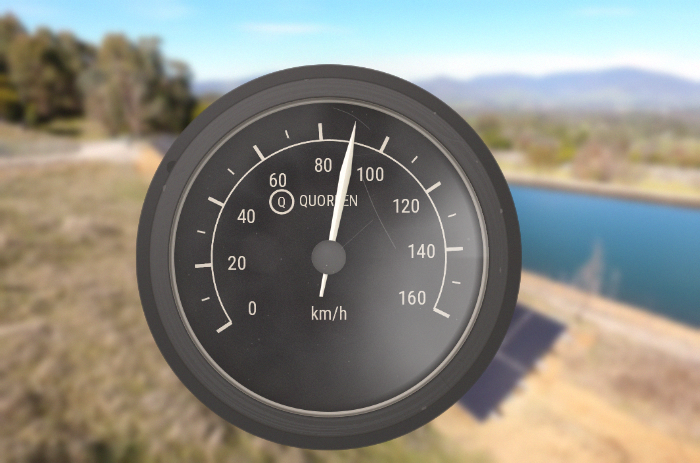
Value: 90
